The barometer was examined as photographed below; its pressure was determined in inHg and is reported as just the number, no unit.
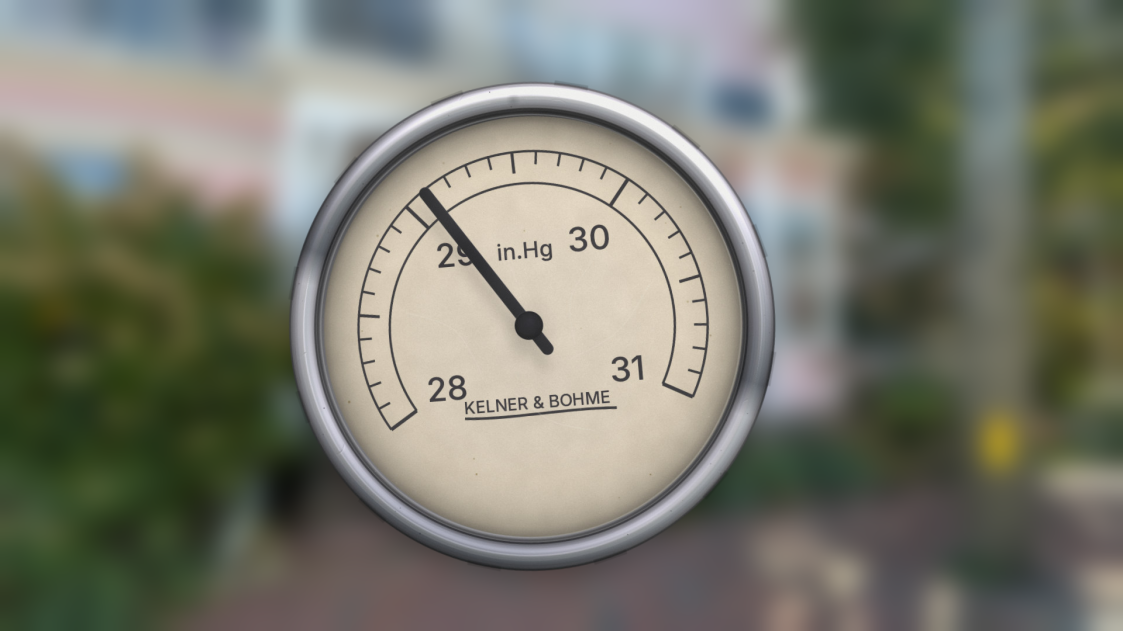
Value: 29.1
